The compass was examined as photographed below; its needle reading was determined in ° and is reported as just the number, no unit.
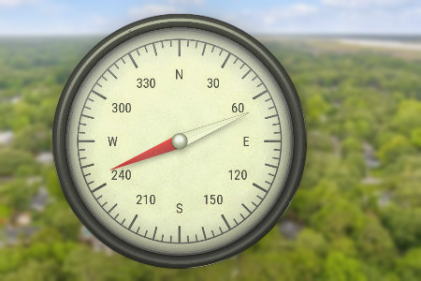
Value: 247.5
